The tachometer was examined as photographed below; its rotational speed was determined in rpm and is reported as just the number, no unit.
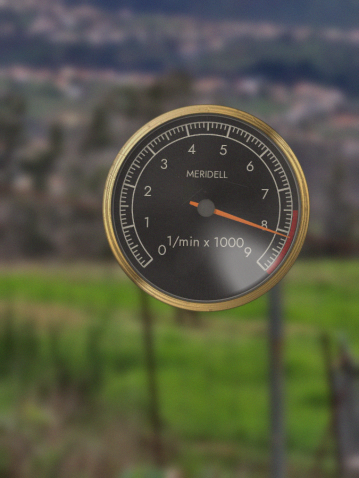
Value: 8100
